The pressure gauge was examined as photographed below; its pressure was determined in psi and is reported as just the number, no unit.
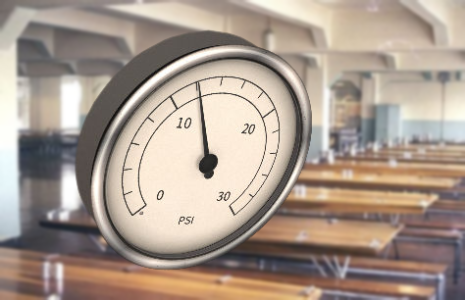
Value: 12
